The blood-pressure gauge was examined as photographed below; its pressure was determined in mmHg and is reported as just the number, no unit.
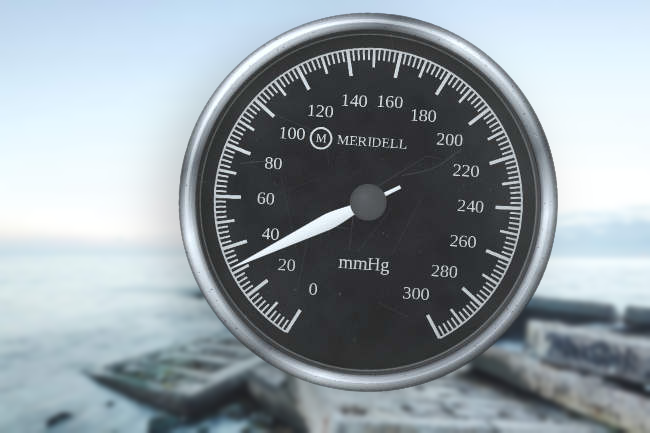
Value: 32
